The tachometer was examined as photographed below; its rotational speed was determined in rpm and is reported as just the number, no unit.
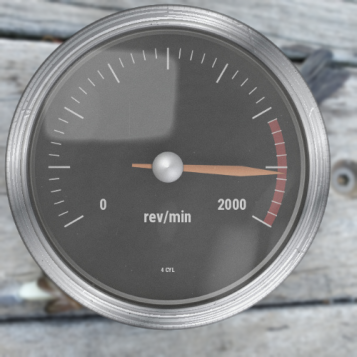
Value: 1775
